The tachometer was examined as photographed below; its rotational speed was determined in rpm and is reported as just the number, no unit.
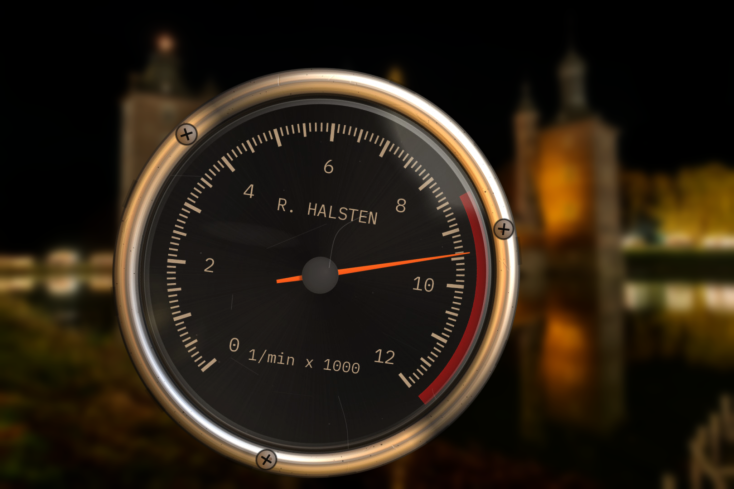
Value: 9400
